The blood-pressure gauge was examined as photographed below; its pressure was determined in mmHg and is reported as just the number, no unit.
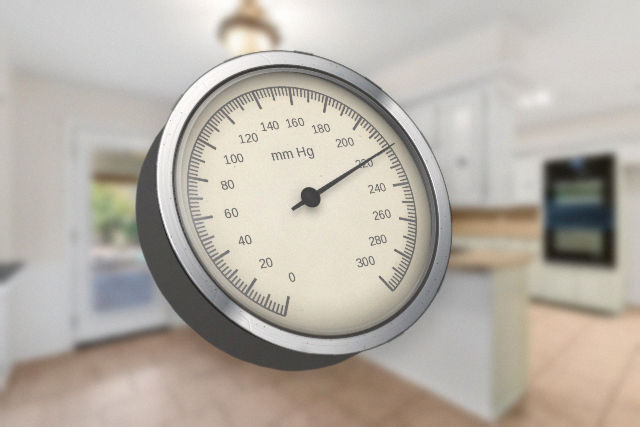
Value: 220
